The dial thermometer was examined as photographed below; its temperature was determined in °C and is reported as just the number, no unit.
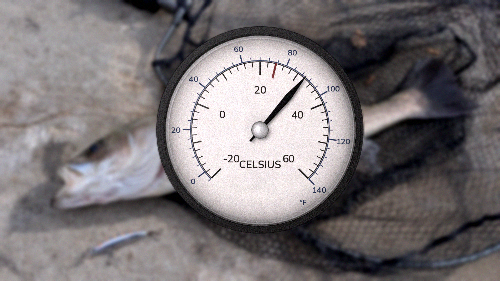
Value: 32
